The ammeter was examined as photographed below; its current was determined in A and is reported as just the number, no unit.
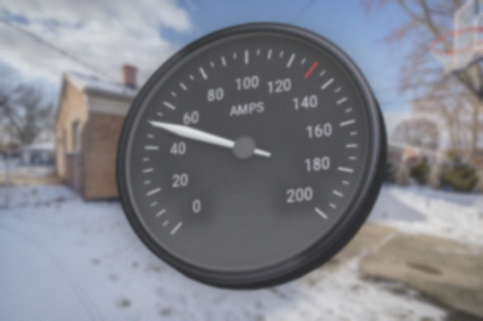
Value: 50
